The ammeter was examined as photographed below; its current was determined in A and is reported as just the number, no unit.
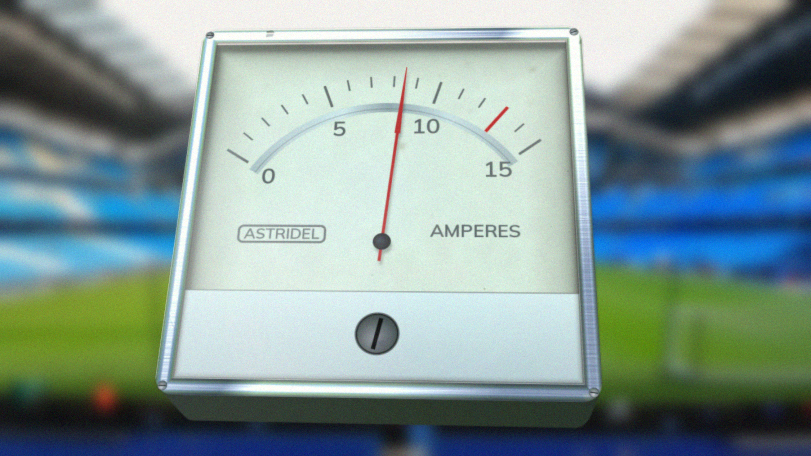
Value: 8.5
